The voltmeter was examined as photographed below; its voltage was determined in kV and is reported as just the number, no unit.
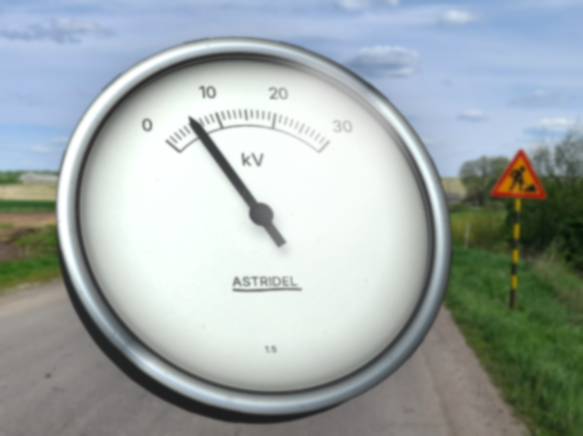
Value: 5
